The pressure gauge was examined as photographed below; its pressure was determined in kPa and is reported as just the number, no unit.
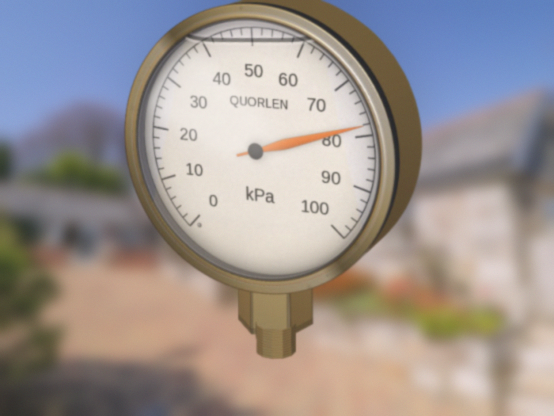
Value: 78
